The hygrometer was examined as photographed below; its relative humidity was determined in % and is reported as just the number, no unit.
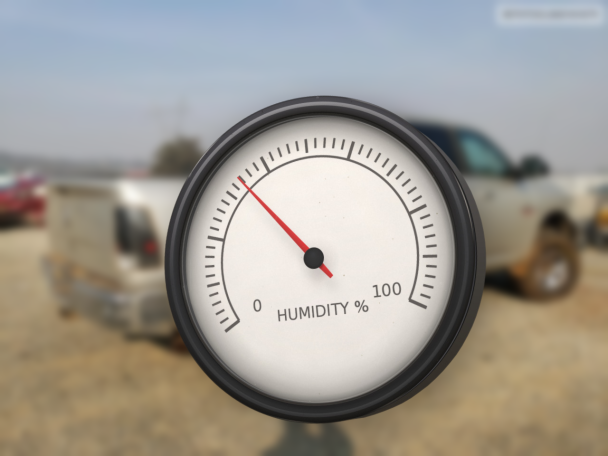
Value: 34
